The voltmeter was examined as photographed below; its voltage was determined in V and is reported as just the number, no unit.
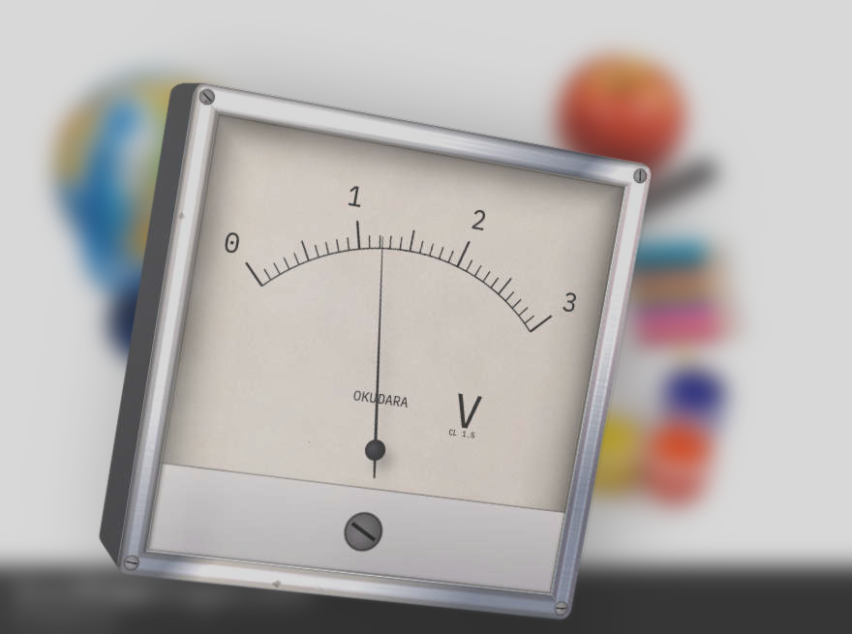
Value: 1.2
